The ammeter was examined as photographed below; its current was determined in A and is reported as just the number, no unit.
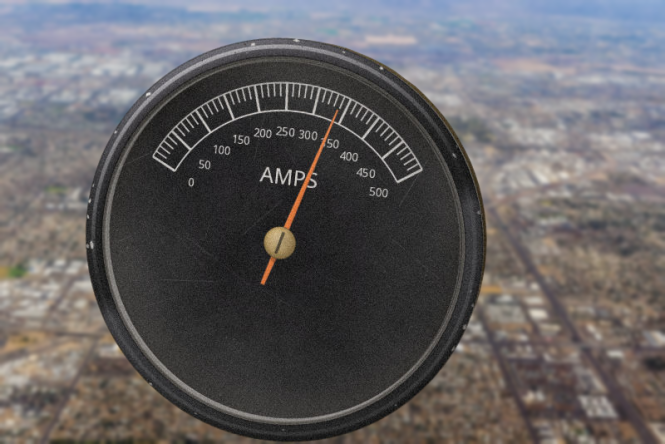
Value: 340
